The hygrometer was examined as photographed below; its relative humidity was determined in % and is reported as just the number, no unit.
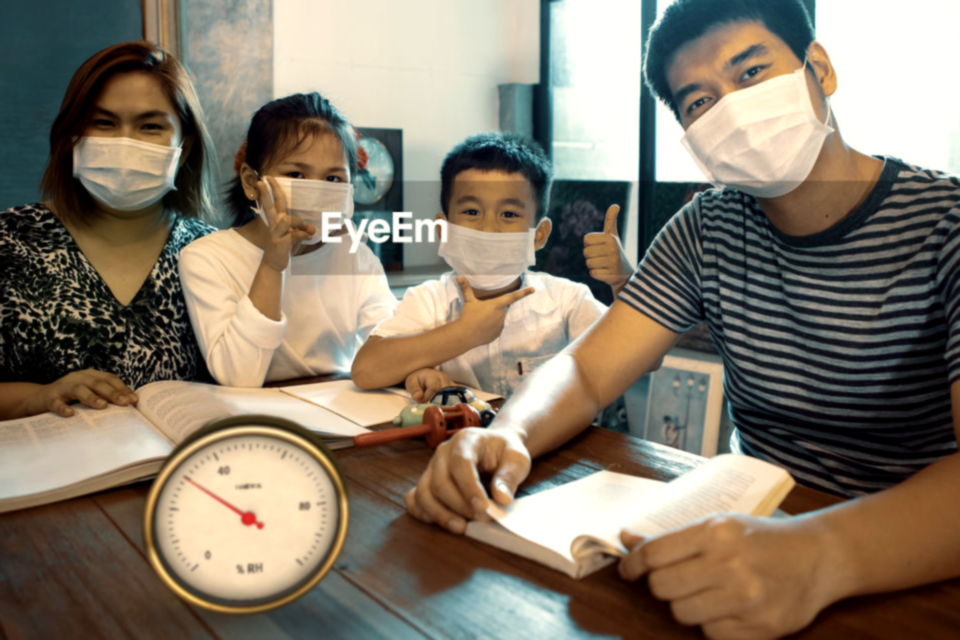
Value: 30
